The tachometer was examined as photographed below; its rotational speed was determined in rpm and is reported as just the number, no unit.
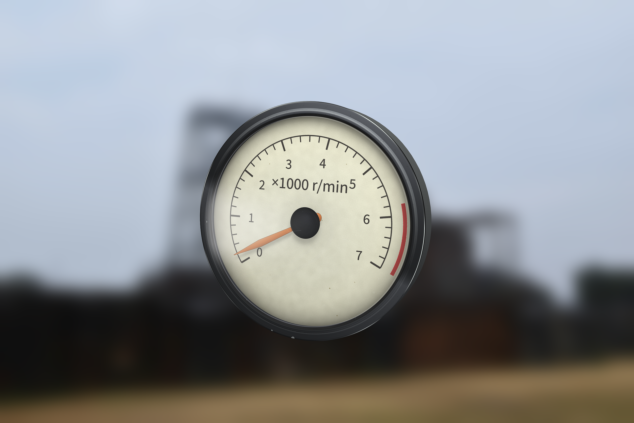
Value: 200
